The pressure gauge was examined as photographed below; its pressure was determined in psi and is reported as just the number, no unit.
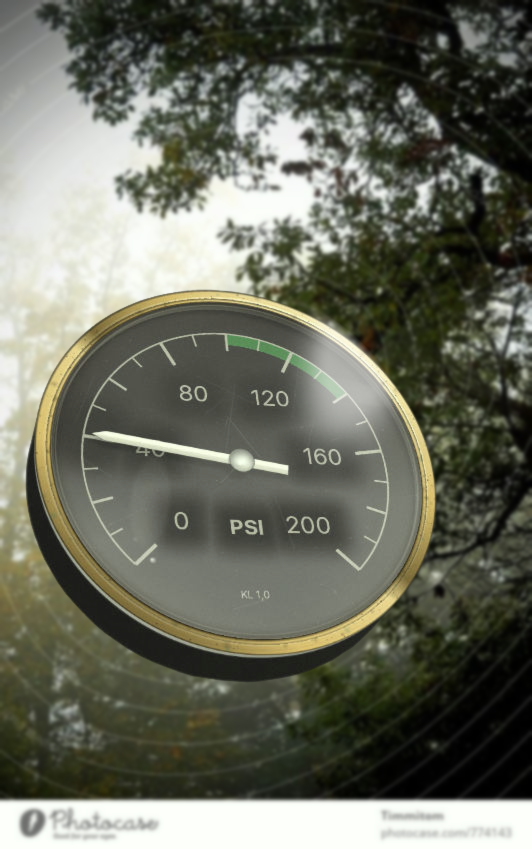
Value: 40
